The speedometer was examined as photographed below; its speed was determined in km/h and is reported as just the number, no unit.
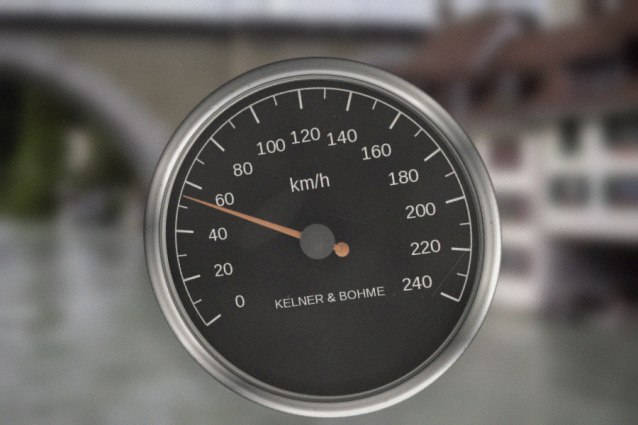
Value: 55
